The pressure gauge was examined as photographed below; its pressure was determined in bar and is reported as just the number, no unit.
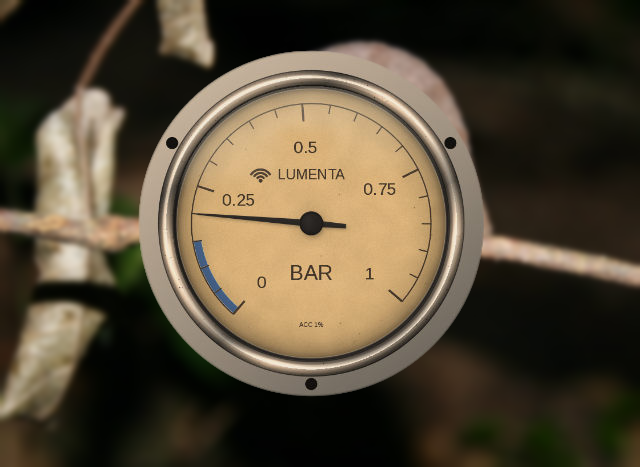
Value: 0.2
